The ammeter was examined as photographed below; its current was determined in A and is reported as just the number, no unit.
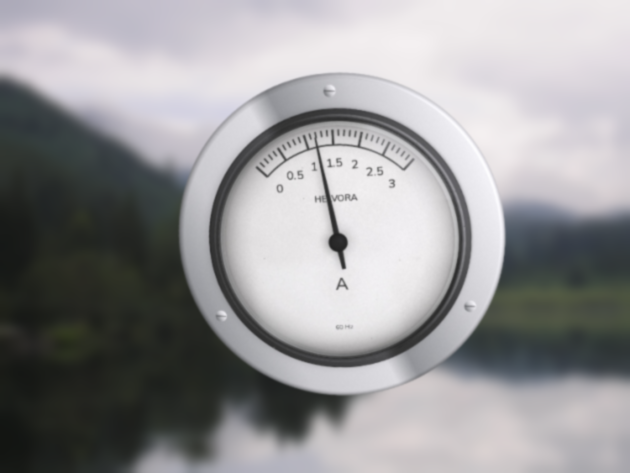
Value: 1.2
